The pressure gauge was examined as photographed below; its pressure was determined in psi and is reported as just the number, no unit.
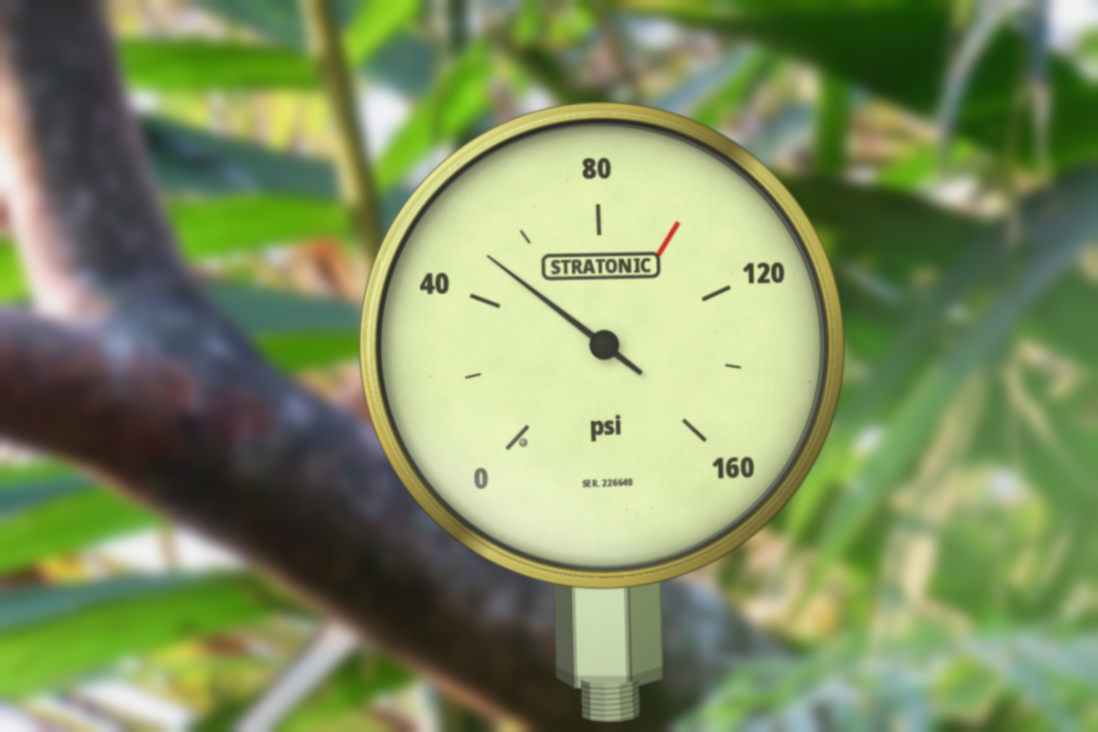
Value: 50
